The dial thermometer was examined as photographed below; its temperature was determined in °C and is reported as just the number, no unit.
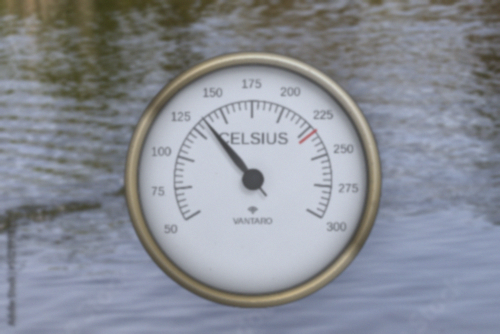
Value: 135
